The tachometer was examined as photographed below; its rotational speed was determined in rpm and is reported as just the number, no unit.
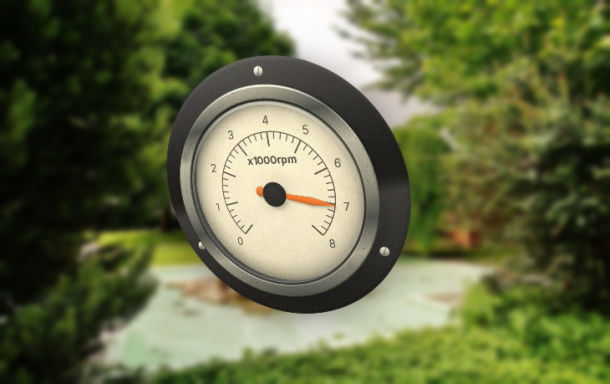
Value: 7000
